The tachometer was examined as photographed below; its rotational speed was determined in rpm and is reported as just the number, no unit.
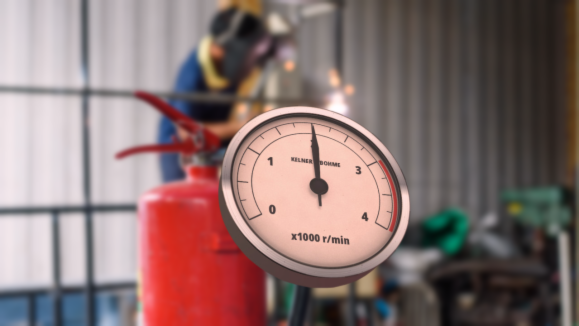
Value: 2000
